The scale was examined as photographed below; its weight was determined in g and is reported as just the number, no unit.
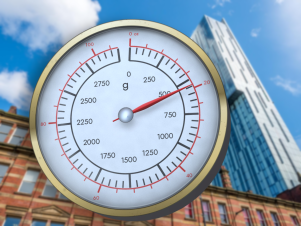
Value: 550
